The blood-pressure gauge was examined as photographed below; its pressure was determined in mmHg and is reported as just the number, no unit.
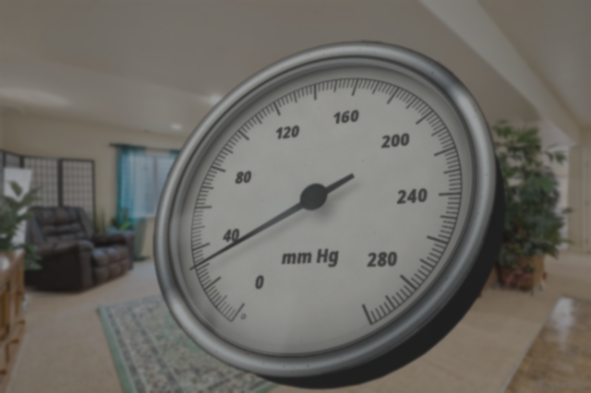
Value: 30
